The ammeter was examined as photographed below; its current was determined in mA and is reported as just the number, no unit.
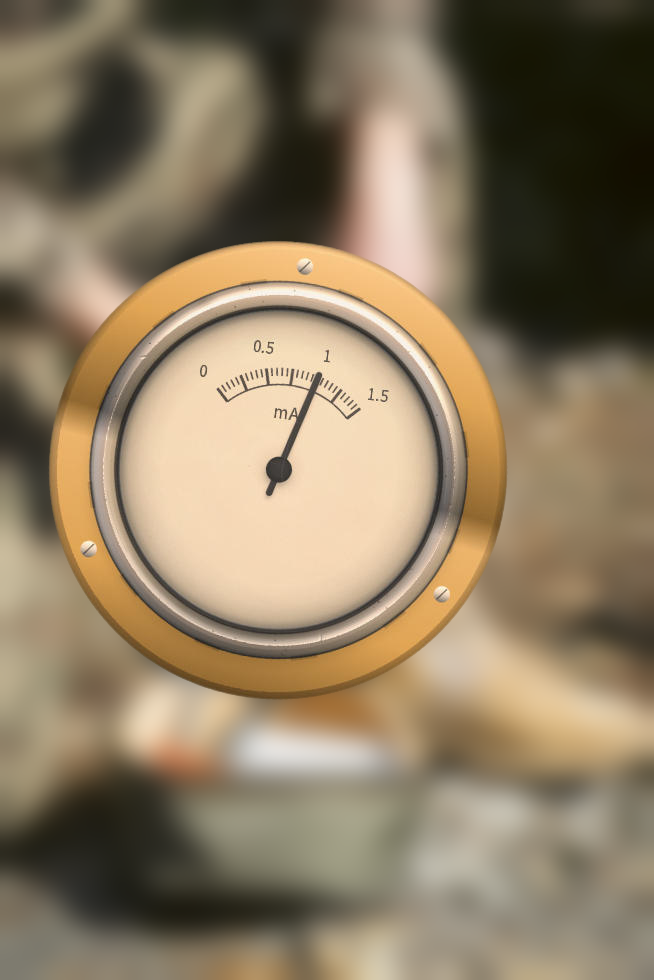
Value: 1
